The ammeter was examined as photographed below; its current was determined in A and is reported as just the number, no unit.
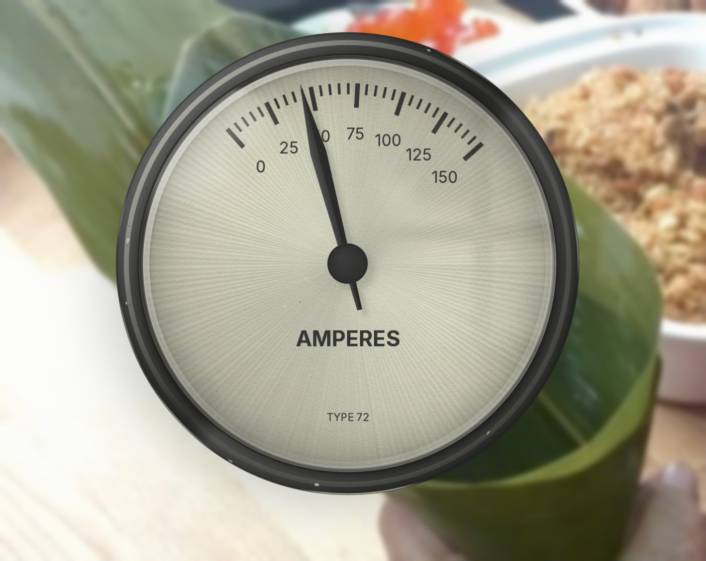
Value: 45
